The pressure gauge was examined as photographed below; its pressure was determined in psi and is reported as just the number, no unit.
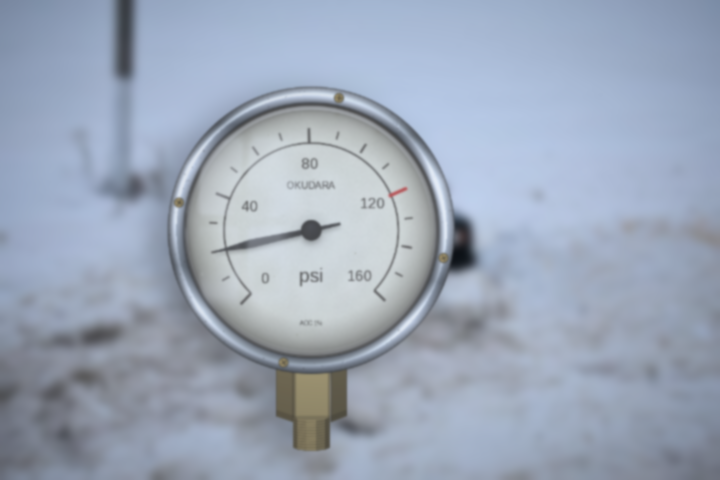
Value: 20
